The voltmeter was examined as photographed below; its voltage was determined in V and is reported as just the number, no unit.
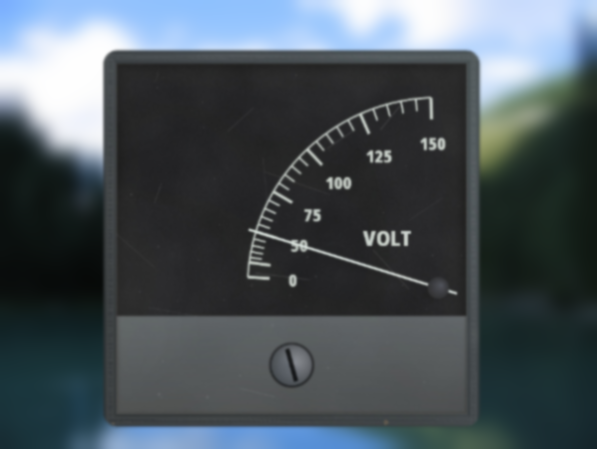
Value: 50
